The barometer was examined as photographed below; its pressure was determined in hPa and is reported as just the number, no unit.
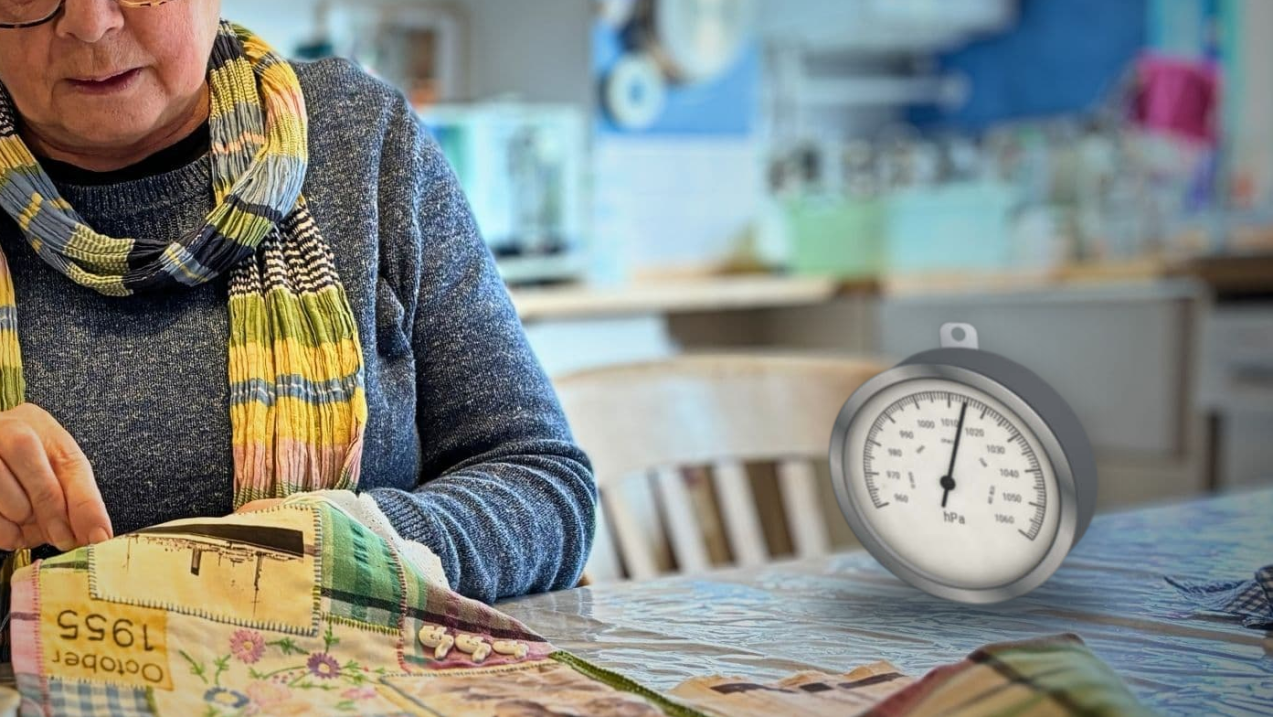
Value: 1015
